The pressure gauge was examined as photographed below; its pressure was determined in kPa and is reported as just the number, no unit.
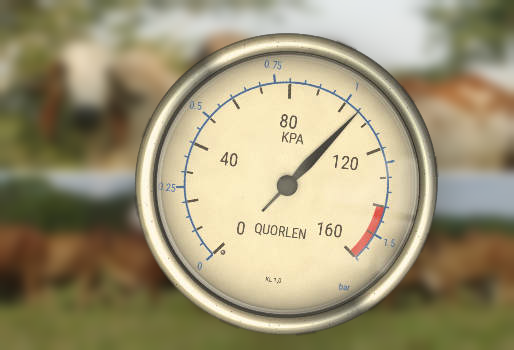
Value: 105
